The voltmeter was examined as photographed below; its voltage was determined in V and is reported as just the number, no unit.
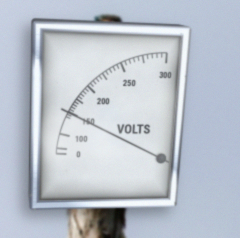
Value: 150
